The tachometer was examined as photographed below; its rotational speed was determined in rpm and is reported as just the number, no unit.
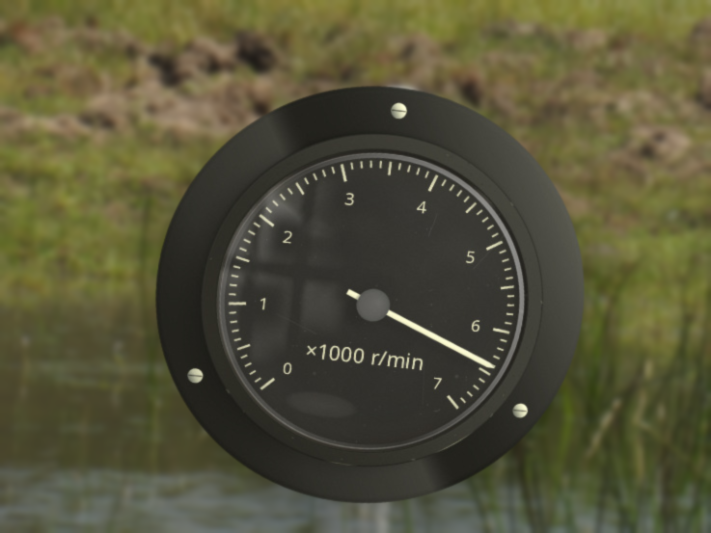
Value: 6400
